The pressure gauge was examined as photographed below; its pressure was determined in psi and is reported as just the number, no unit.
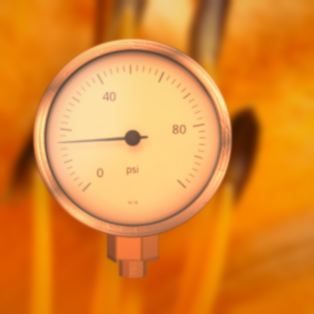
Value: 16
